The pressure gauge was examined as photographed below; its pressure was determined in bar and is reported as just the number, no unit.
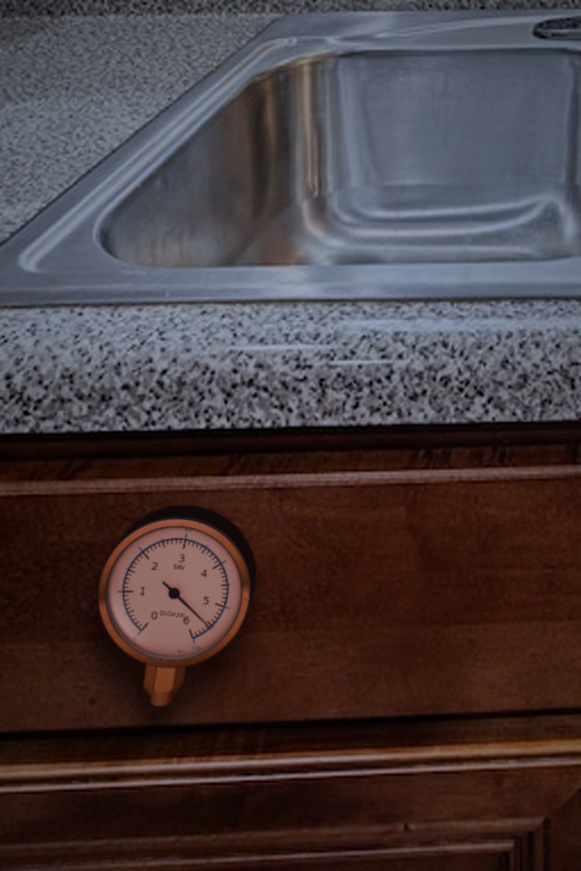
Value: 5.5
